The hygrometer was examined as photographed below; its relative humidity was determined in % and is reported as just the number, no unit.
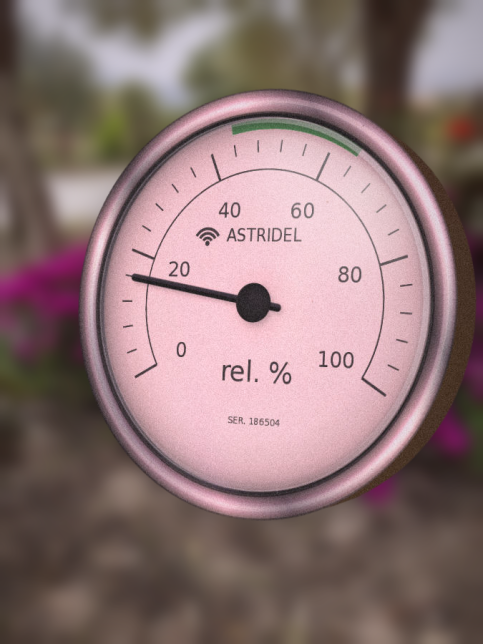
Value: 16
